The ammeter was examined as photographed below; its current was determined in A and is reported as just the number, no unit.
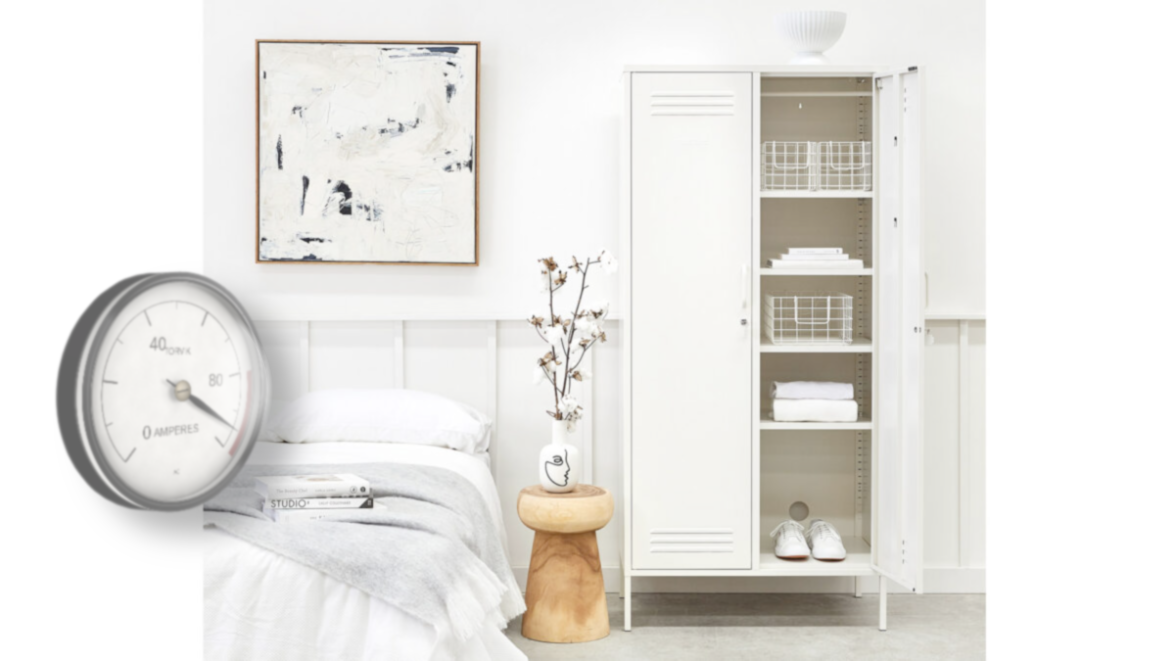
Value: 95
